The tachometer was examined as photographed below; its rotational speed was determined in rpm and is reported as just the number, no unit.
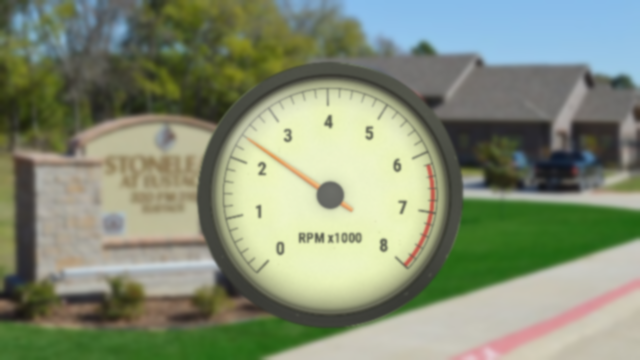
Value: 2400
